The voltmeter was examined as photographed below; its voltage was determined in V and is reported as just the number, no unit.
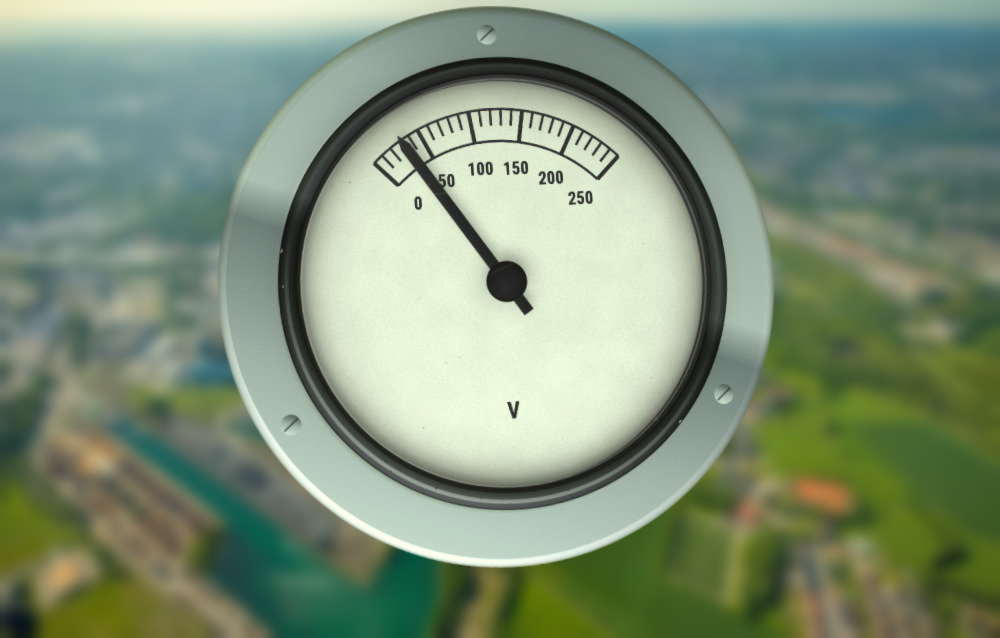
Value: 30
